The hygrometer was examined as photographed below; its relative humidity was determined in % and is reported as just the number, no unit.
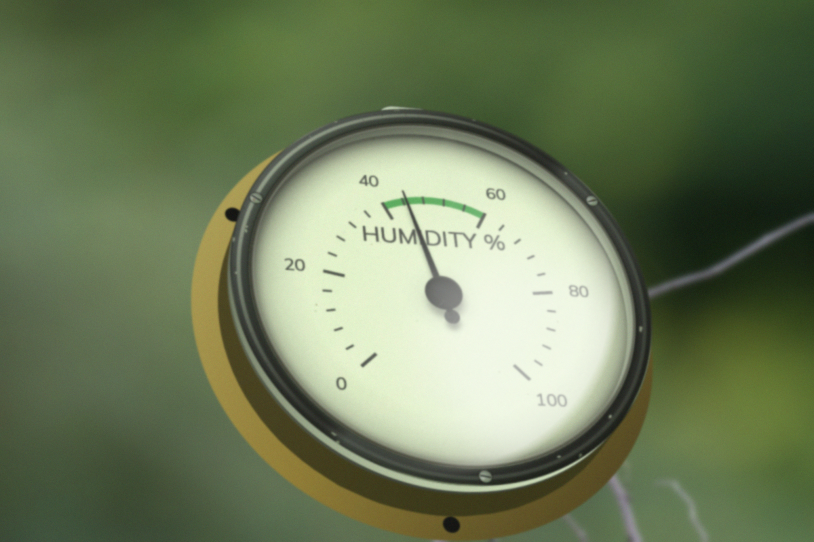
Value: 44
